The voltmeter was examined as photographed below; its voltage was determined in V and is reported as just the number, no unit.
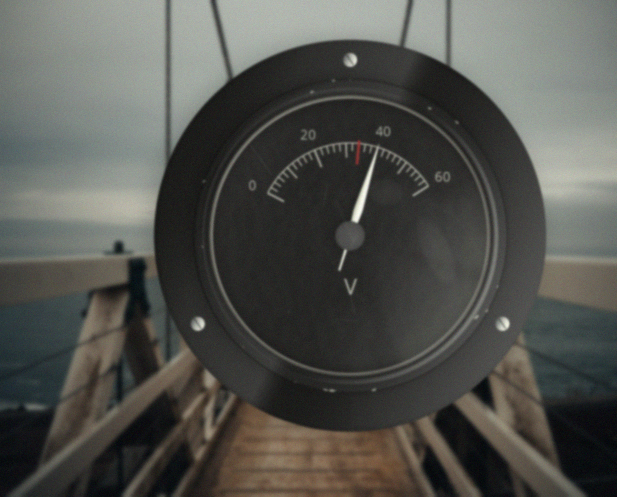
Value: 40
